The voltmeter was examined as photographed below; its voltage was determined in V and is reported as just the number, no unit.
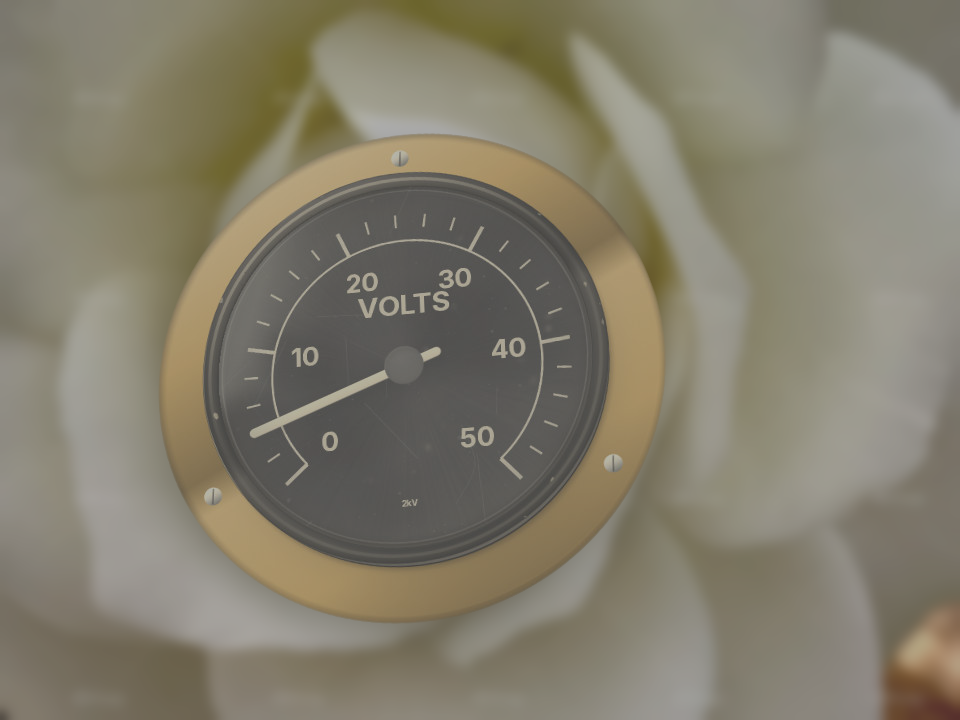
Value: 4
